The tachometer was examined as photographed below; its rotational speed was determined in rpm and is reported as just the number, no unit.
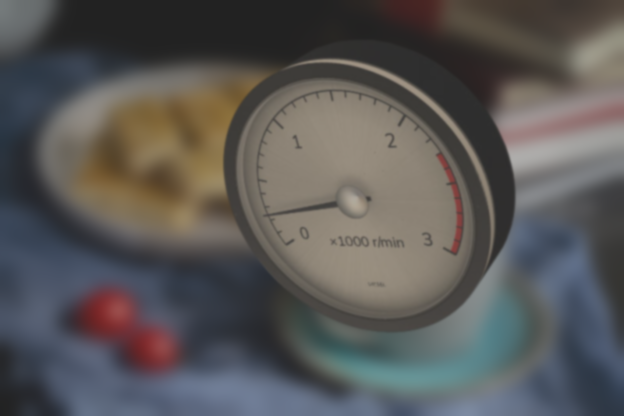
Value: 250
